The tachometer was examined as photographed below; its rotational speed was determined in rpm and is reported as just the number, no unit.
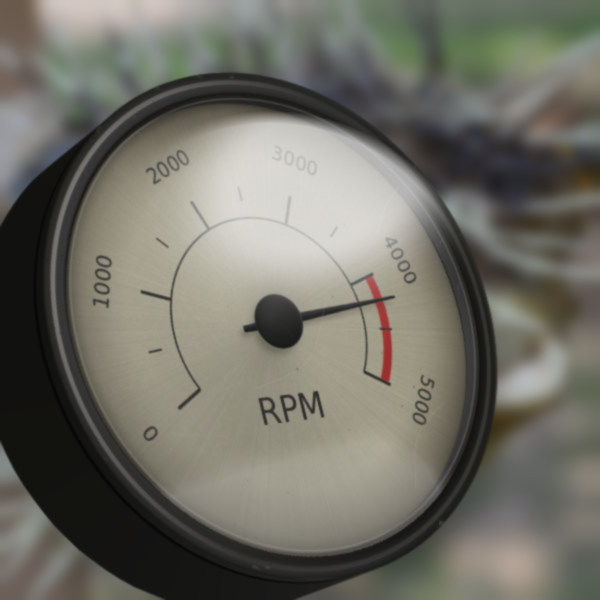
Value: 4250
